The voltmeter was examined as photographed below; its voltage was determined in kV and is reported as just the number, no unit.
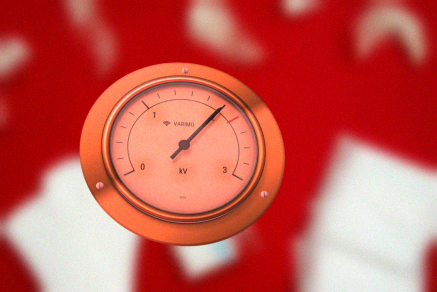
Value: 2
